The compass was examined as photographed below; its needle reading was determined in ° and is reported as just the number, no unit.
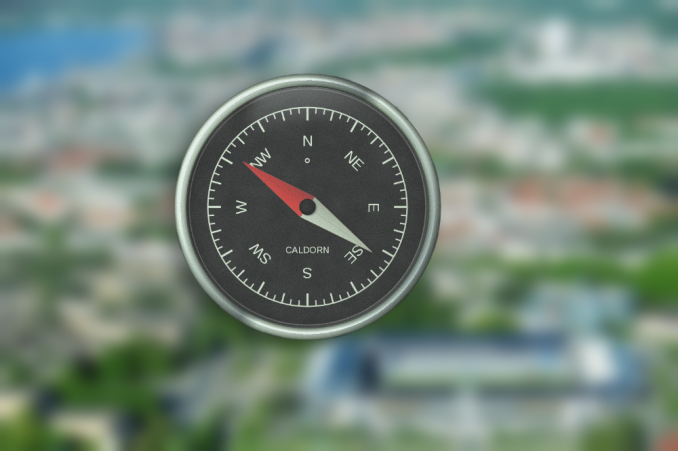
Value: 305
